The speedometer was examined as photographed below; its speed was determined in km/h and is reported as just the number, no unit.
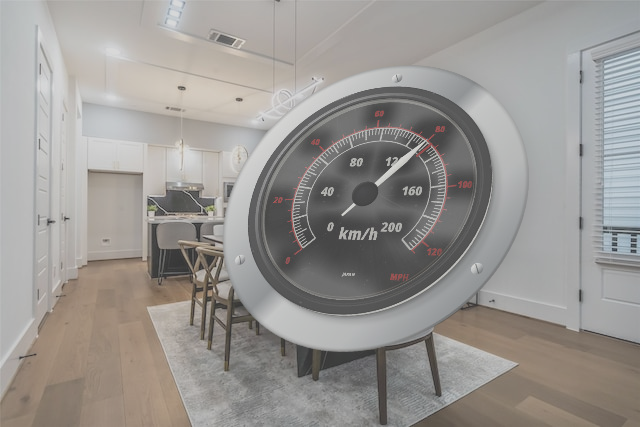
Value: 130
